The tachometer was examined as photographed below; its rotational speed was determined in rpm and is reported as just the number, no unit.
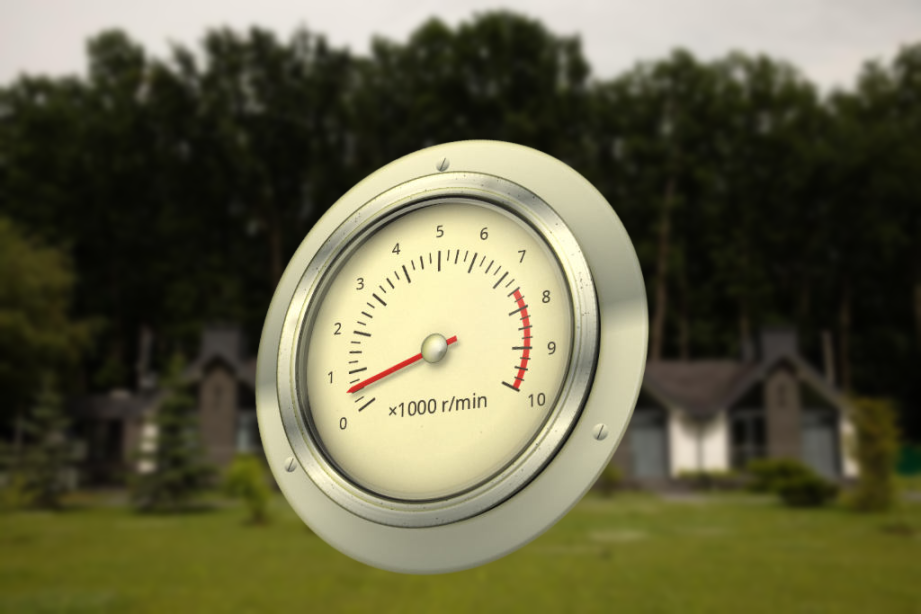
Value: 500
